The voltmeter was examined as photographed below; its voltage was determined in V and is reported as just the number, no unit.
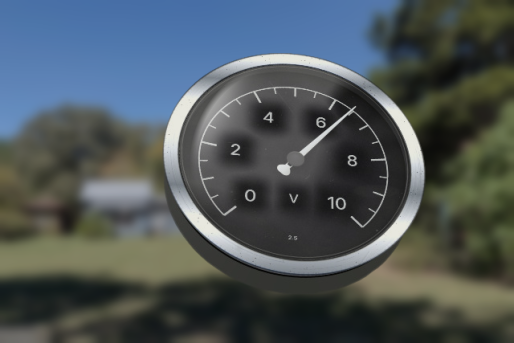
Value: 6.5
